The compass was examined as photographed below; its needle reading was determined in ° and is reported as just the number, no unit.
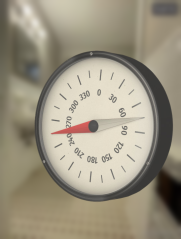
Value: 255
